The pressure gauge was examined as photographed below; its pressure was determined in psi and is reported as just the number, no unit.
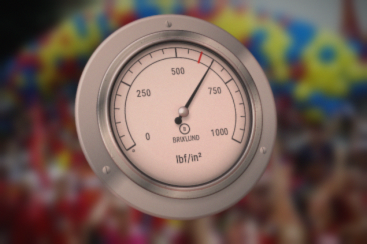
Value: 650
